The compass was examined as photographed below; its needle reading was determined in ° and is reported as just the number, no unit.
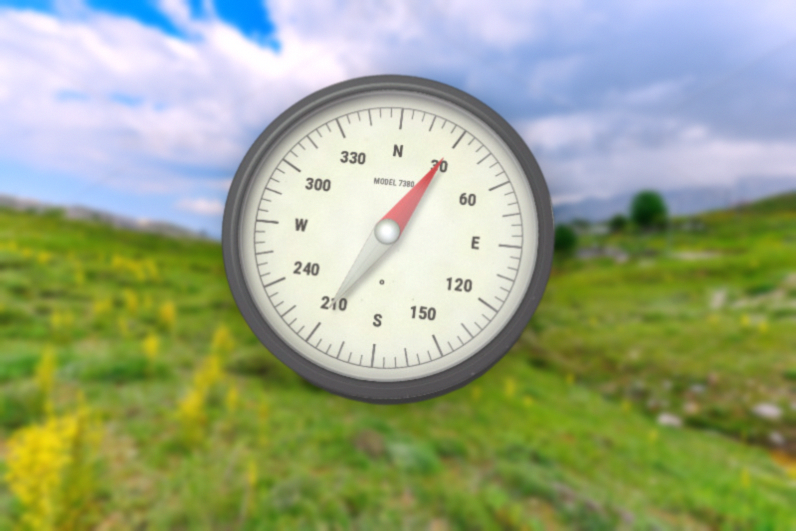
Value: 30
